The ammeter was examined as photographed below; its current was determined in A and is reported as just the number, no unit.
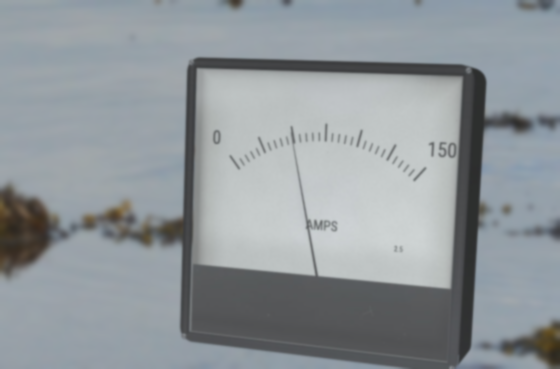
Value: 50
